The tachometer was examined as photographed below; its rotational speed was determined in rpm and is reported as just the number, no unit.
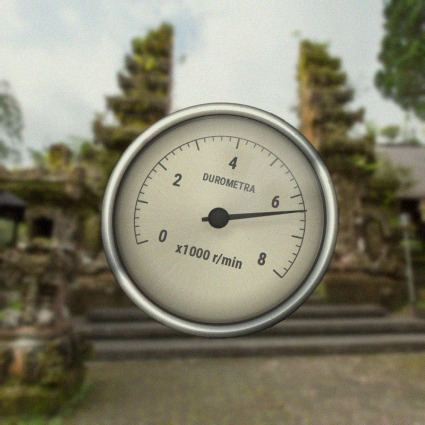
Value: 6400
